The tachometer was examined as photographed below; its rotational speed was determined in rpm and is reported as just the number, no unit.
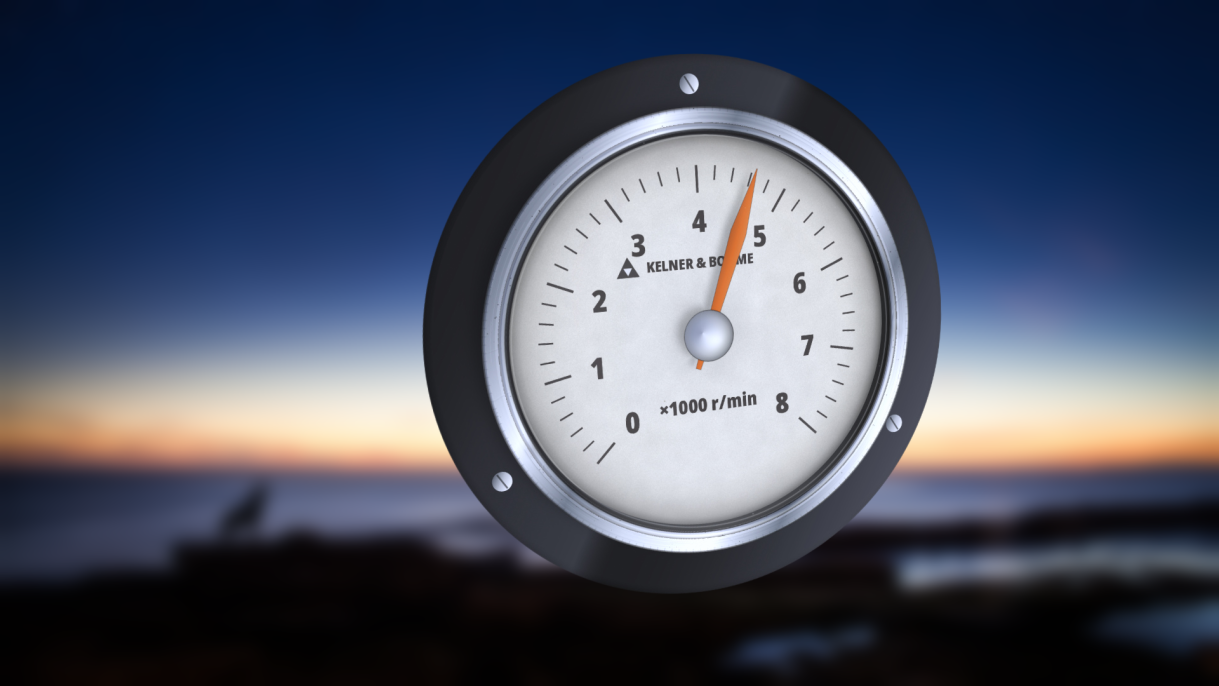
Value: 4600
